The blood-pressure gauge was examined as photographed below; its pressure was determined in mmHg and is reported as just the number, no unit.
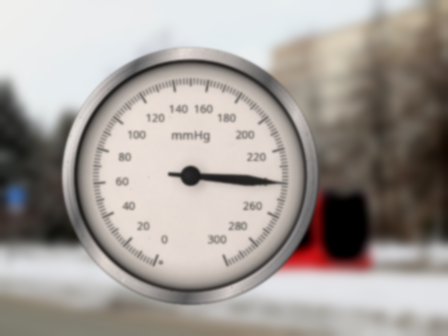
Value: 240
